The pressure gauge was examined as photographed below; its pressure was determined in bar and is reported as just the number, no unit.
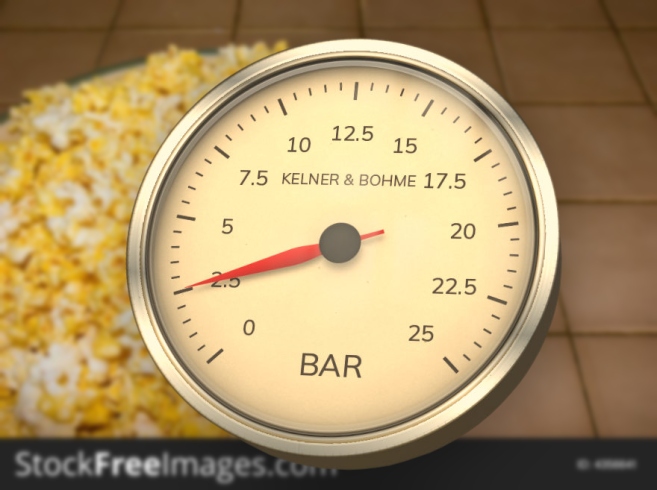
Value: 2.5
